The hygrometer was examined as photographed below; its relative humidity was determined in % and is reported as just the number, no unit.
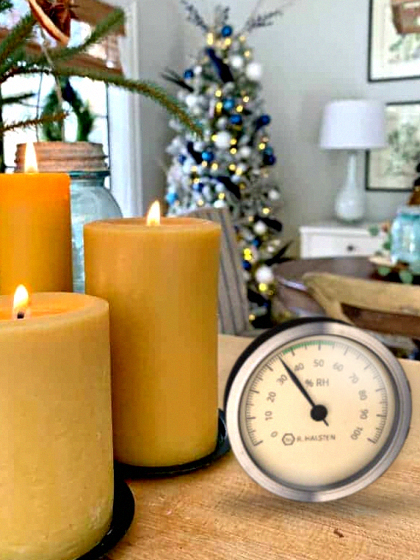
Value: 35
